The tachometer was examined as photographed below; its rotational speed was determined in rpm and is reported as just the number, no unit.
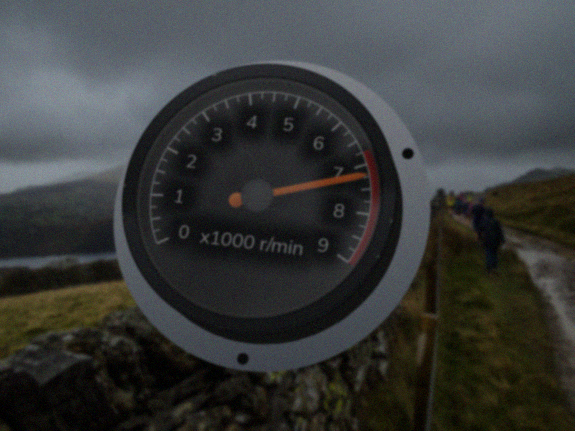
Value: 7250
